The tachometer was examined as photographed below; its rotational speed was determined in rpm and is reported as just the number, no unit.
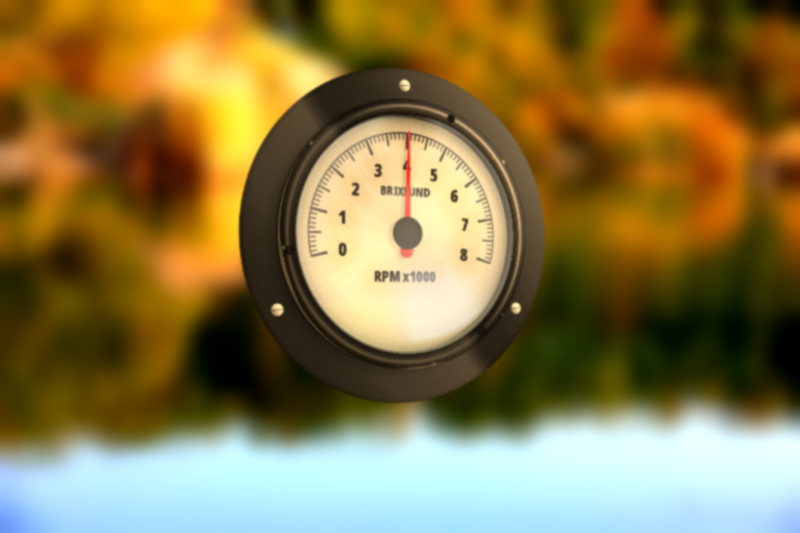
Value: 4000
